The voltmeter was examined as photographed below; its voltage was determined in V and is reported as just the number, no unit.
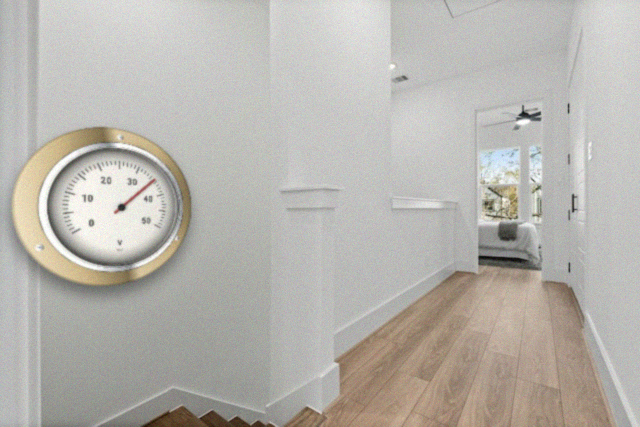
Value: 35
